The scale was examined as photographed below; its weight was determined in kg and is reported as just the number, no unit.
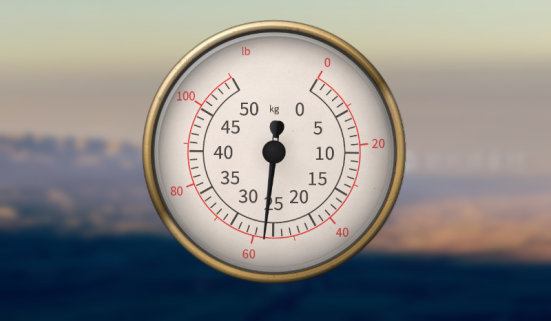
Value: 26
